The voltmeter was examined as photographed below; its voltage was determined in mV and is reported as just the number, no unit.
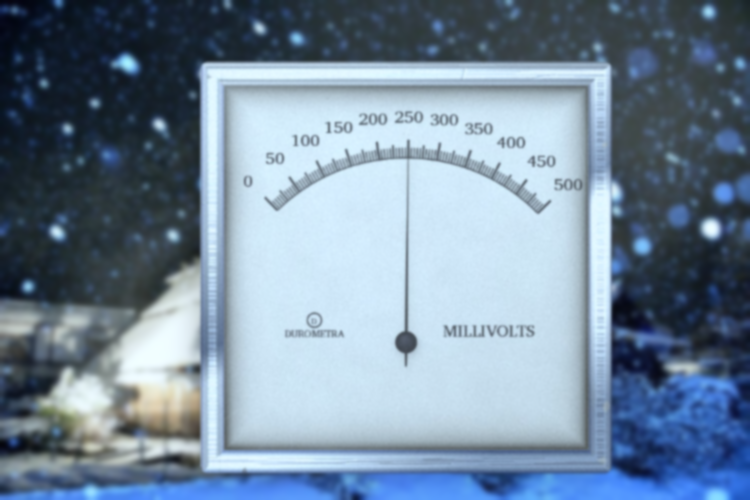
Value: 250
